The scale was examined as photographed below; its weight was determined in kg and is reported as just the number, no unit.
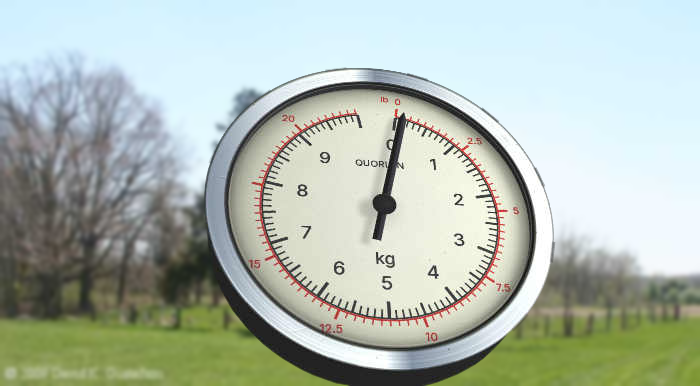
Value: 0.1
